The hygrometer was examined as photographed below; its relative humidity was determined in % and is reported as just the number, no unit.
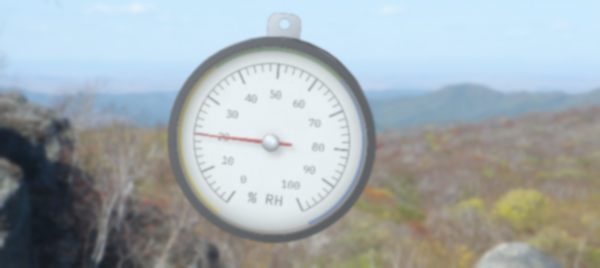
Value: 20
